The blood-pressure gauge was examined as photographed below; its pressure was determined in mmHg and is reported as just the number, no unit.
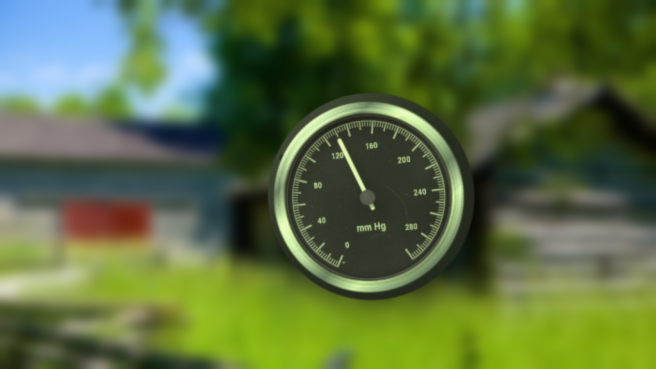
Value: 130
